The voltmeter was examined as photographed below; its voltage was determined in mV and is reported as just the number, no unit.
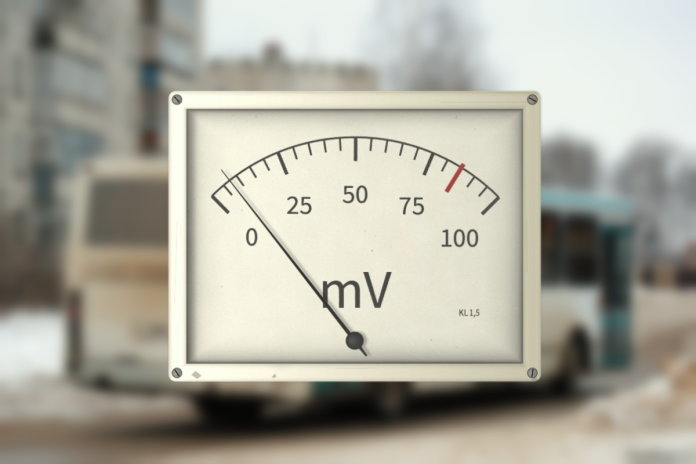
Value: 7.5
